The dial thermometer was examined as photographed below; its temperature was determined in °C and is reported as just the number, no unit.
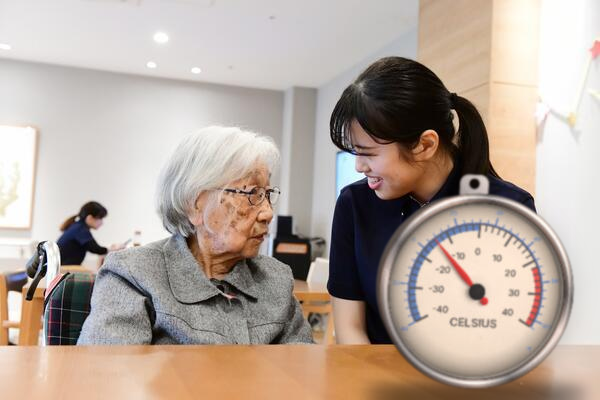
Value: -14
